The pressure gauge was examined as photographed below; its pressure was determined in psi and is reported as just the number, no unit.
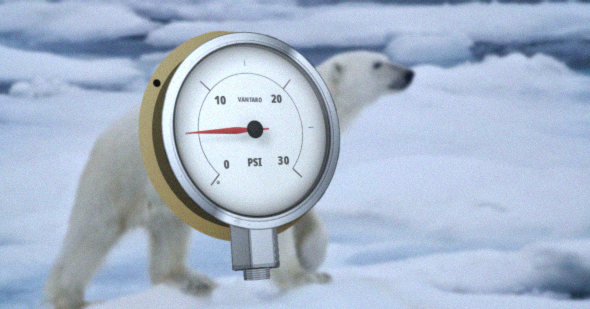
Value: 5
